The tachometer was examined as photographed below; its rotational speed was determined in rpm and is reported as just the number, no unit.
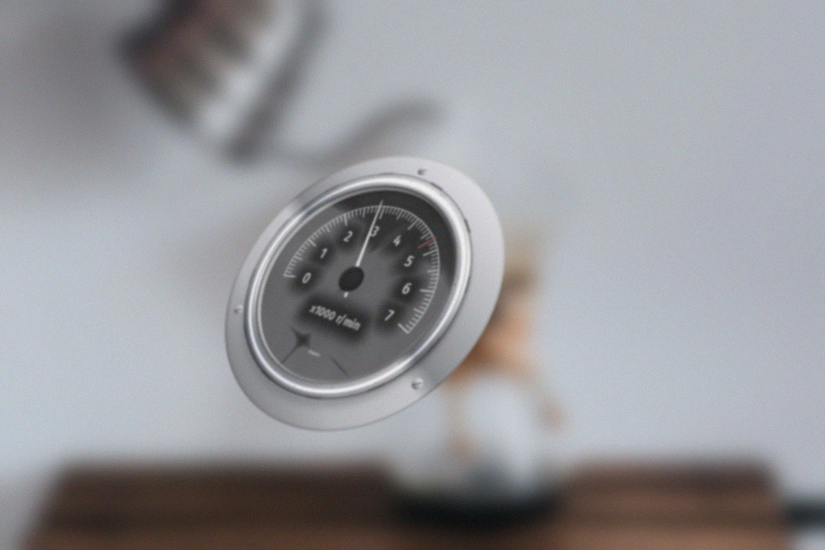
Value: 3000
